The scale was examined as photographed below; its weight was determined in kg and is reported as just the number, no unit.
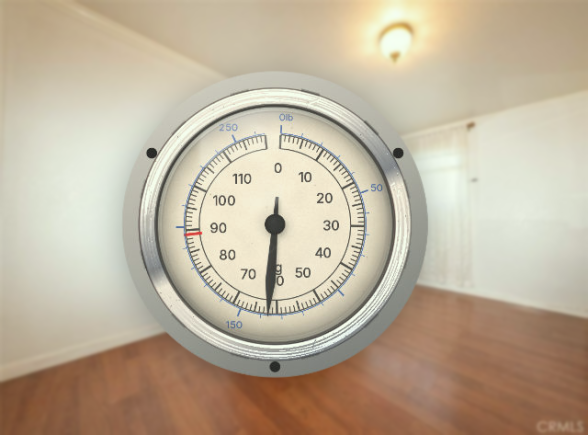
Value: 62
